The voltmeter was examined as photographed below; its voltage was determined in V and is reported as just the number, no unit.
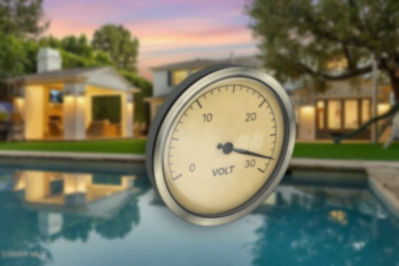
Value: 28
